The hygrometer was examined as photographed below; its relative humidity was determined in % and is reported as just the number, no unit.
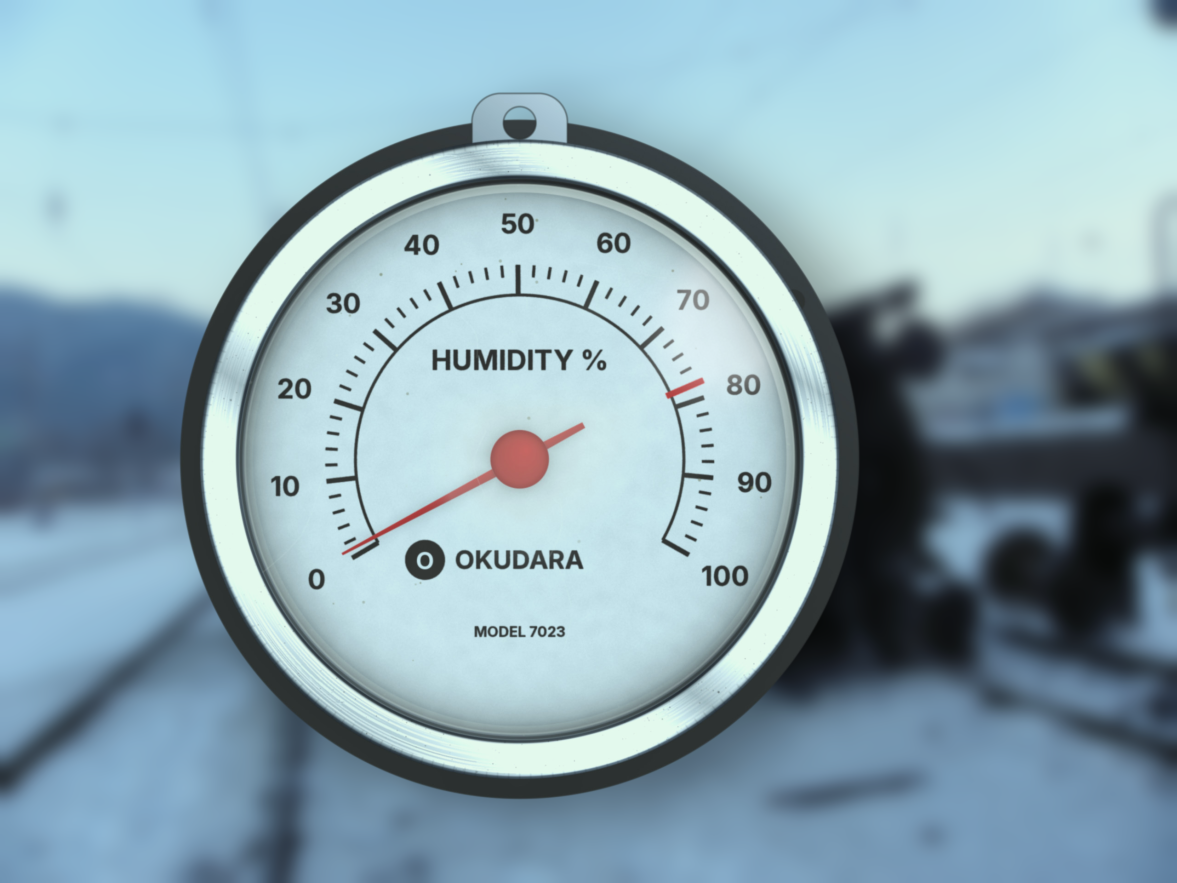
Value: 1
